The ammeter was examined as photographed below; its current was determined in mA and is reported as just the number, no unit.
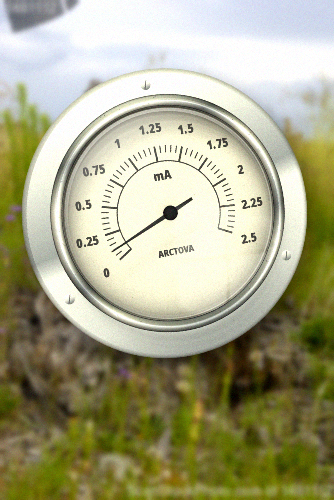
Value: 0.1
